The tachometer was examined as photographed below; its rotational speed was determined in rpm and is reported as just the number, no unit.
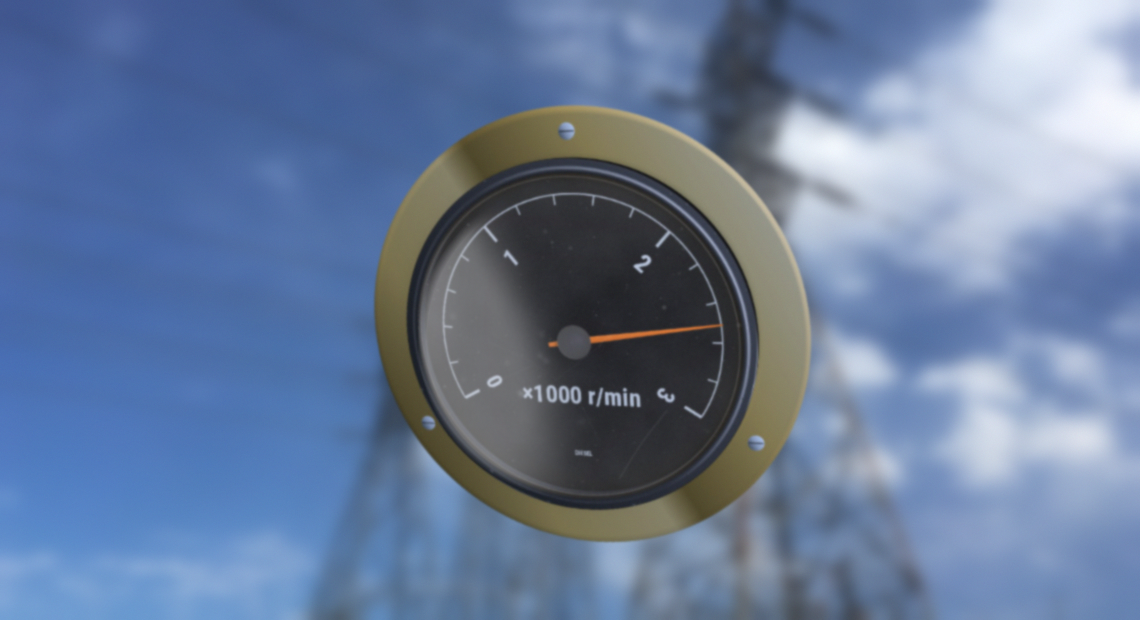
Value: 2500
